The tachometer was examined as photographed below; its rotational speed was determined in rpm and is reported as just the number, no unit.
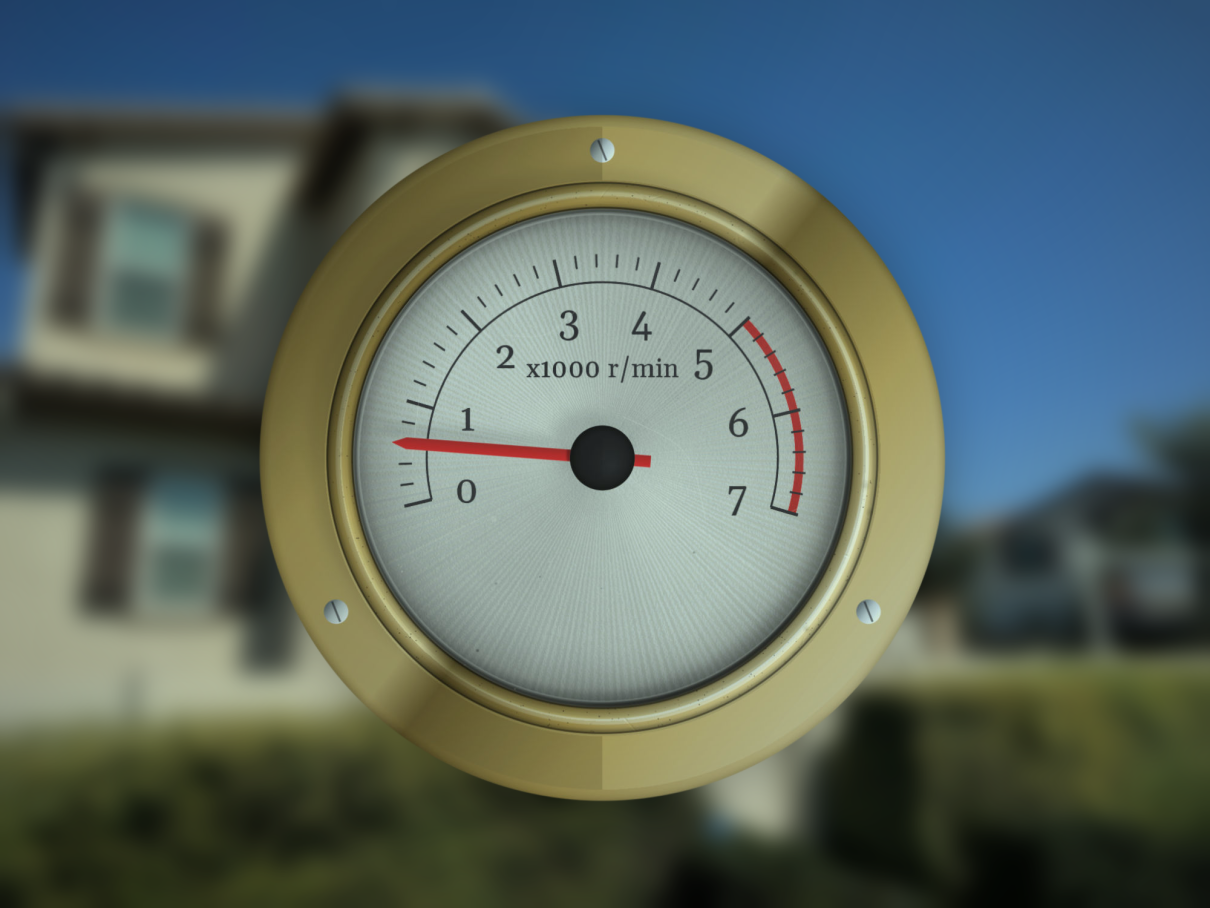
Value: 600
